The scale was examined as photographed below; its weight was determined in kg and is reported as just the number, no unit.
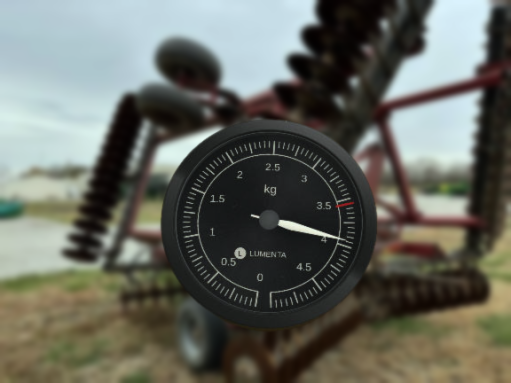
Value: 3.95
